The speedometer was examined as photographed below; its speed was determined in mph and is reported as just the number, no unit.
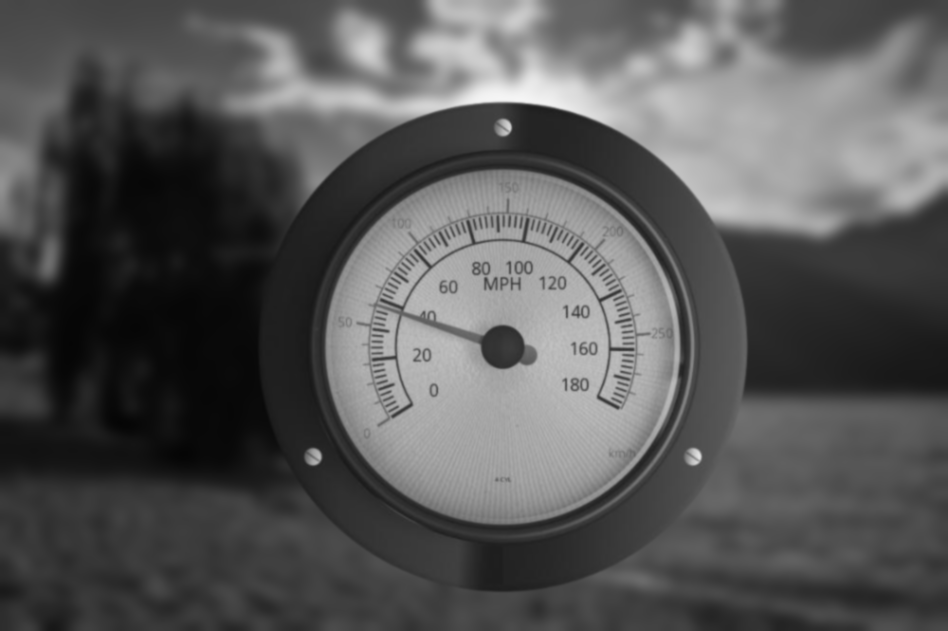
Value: 38
